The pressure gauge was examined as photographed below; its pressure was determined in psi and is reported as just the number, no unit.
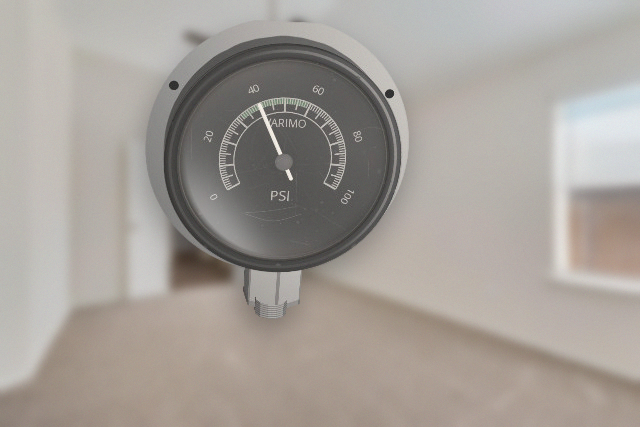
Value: 40
